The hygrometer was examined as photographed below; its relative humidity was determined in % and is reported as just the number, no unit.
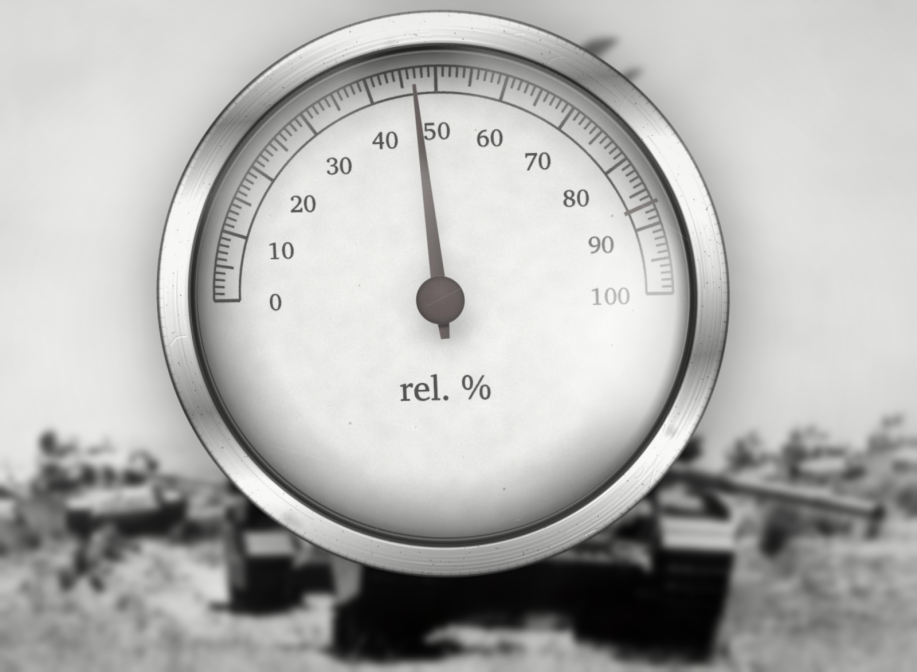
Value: 47
